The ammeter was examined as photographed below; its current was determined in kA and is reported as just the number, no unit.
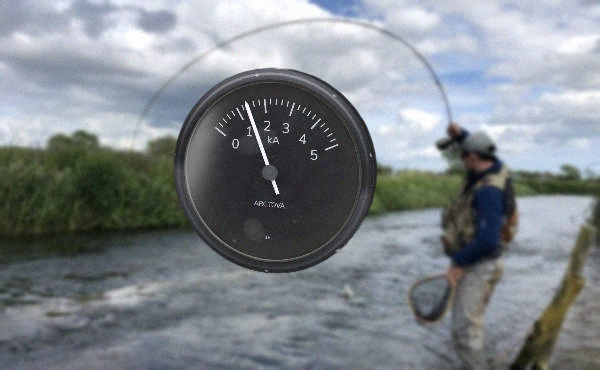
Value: 1.4
